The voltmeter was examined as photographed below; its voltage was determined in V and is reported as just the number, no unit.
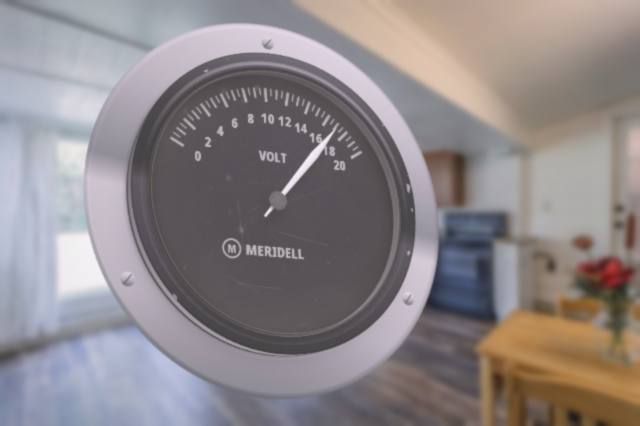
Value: 17
